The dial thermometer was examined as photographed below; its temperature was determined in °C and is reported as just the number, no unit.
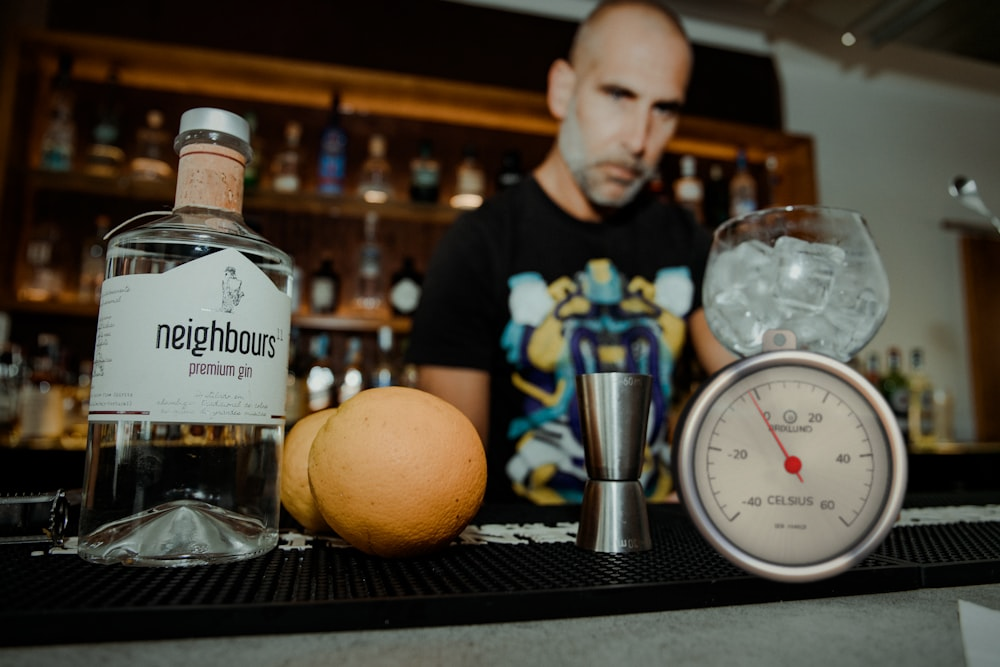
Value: -2
